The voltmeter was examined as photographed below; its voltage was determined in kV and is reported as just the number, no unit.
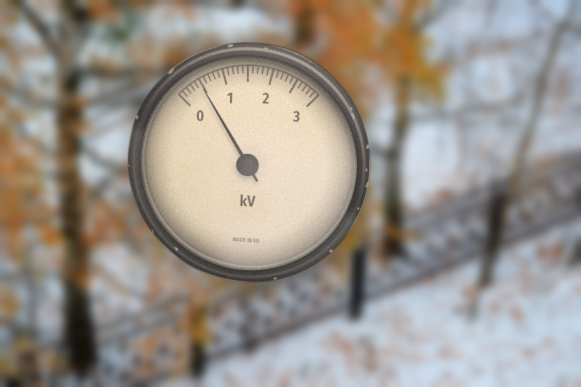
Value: 0.5
